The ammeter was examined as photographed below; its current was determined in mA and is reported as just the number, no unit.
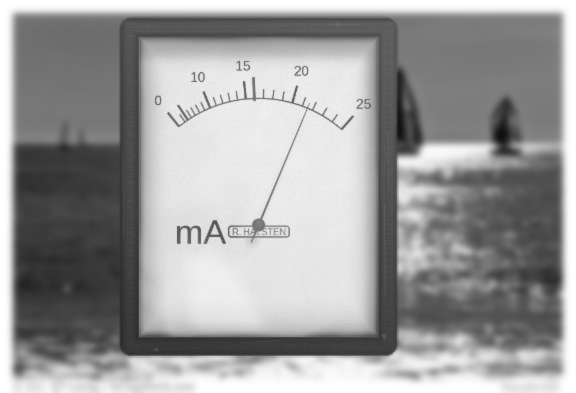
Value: 21.5
